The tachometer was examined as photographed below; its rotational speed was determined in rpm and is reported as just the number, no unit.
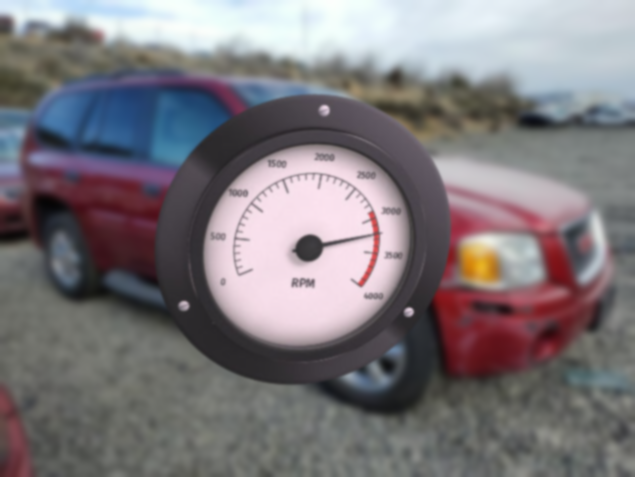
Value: 3200
